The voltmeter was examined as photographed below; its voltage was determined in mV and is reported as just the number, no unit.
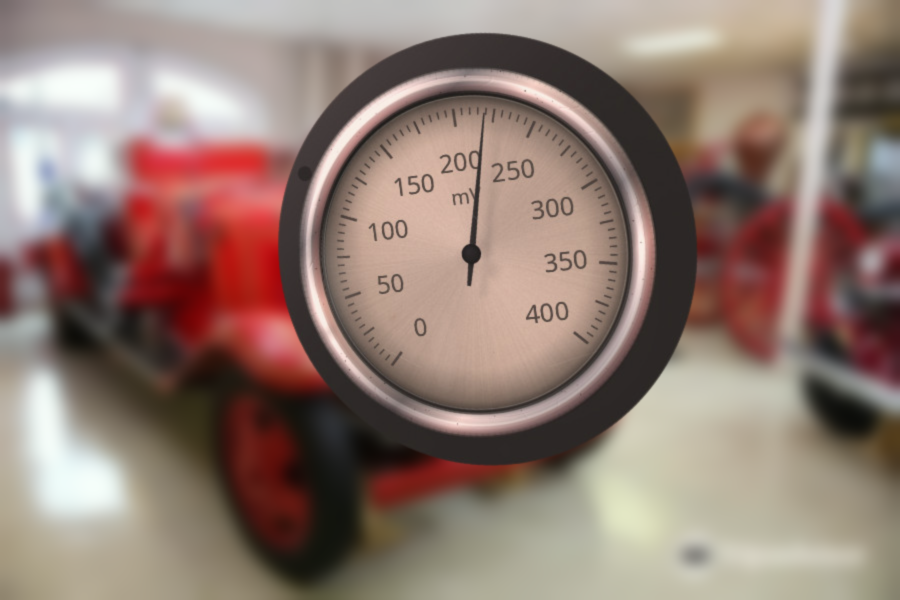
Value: 220
